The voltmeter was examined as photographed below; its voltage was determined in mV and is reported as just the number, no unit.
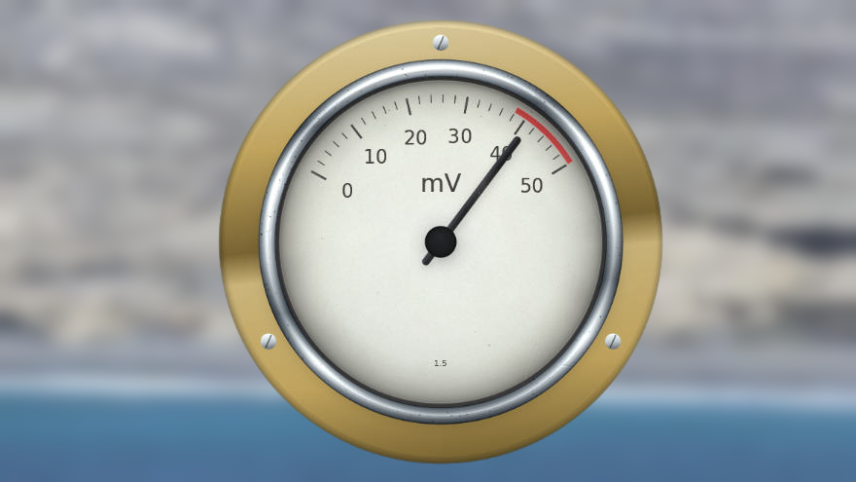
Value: 41
